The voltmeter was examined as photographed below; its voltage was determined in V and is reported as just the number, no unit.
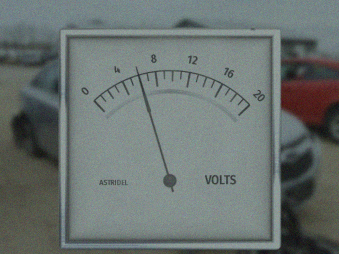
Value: 6
